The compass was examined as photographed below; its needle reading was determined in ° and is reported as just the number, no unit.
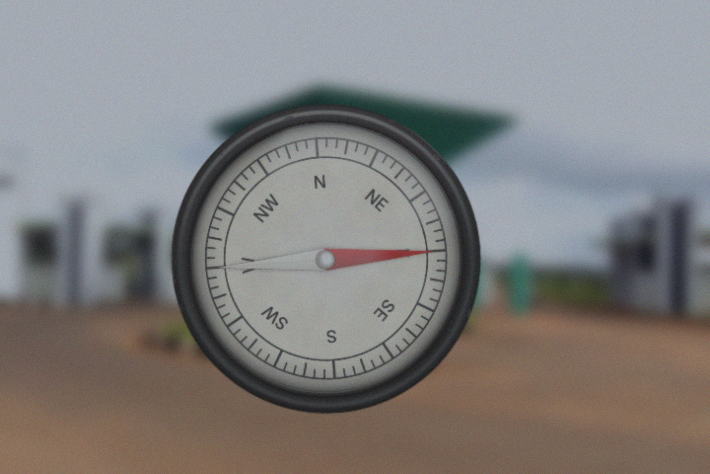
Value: 90
